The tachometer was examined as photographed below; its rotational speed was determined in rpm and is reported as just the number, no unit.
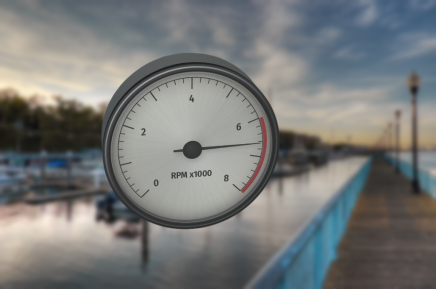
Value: 6600
